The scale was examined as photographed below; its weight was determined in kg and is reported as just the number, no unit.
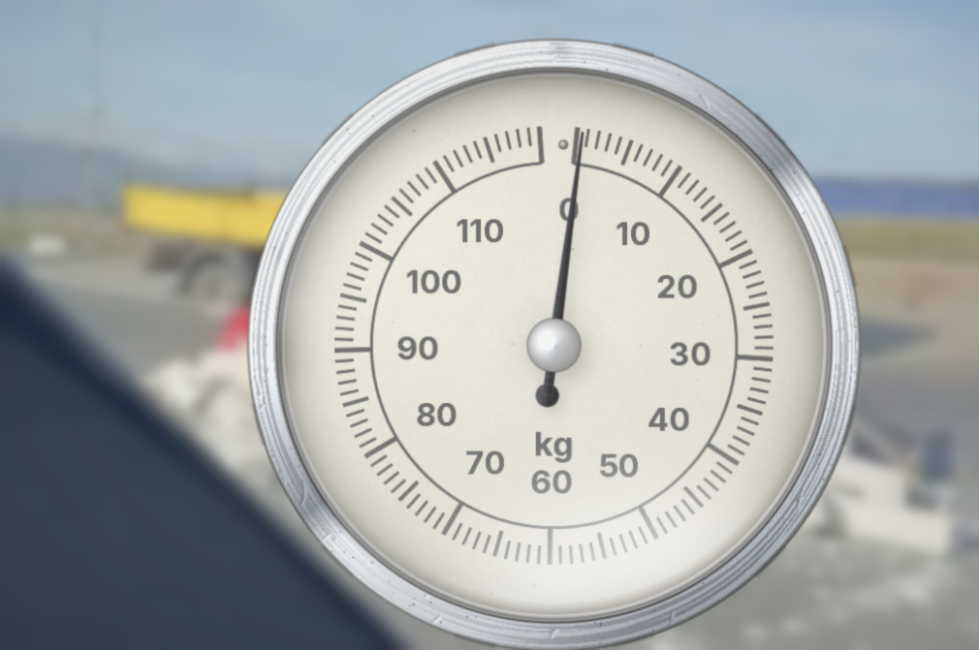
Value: 0.5
